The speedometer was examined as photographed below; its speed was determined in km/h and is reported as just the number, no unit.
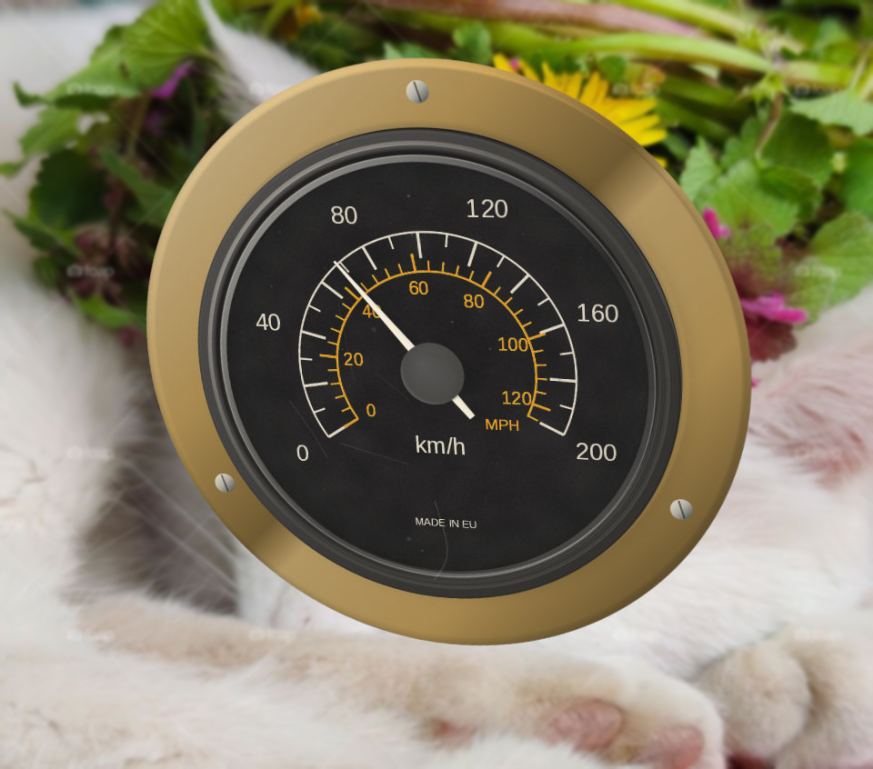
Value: 70
